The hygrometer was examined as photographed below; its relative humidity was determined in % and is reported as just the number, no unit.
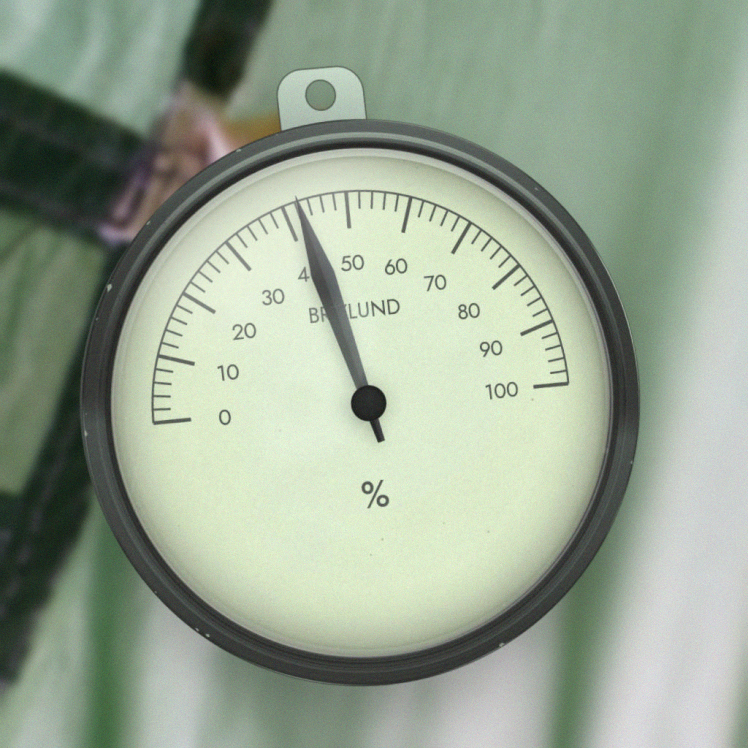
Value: 42
